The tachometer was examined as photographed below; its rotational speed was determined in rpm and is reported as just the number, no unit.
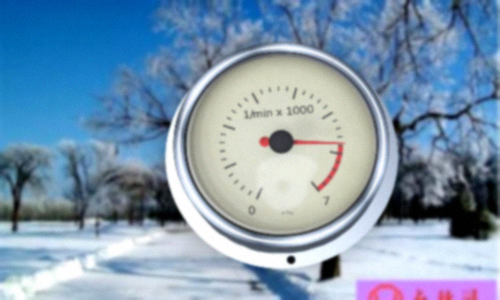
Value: 5800
